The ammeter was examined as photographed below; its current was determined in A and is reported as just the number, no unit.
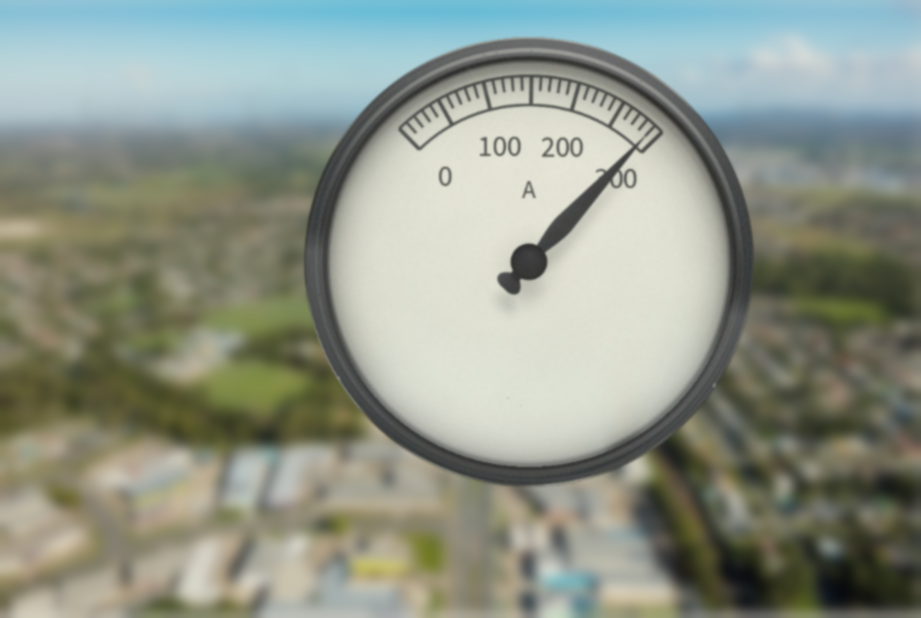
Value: 290
